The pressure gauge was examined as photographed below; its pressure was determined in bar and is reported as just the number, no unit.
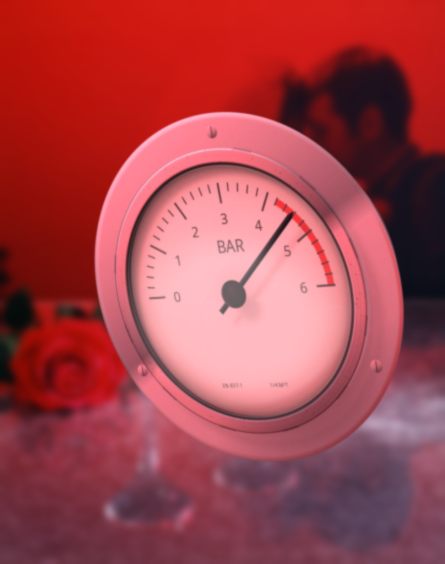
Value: 4.6
